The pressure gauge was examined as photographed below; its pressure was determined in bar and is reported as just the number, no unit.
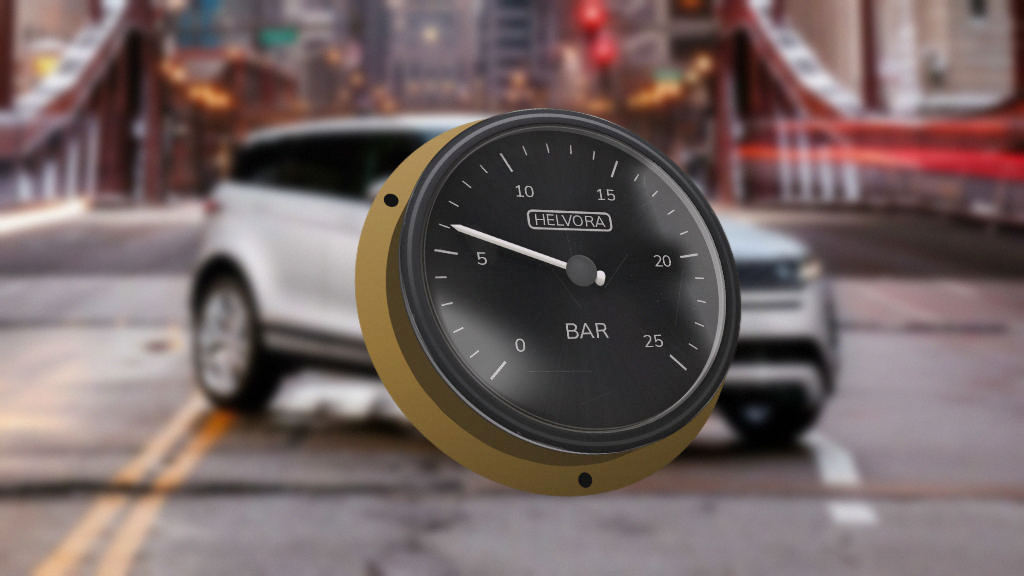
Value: 6
